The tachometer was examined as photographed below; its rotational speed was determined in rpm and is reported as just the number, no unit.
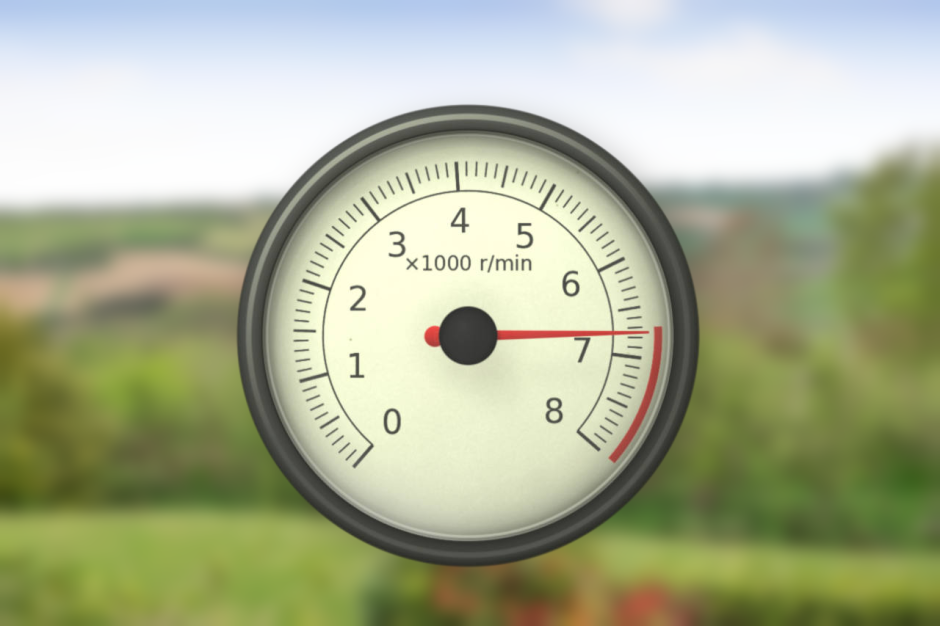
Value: 6750
